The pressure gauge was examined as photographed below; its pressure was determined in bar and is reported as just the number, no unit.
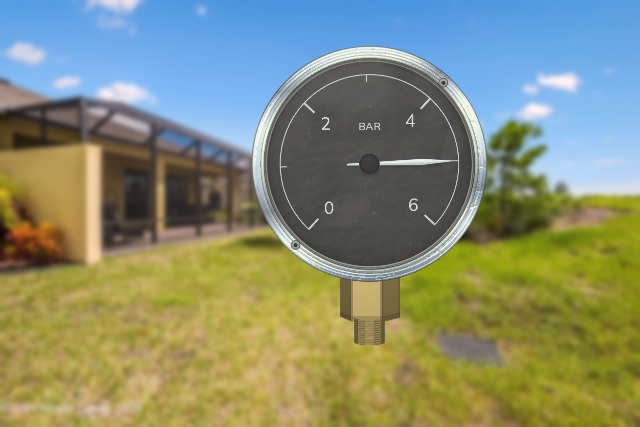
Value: 5
